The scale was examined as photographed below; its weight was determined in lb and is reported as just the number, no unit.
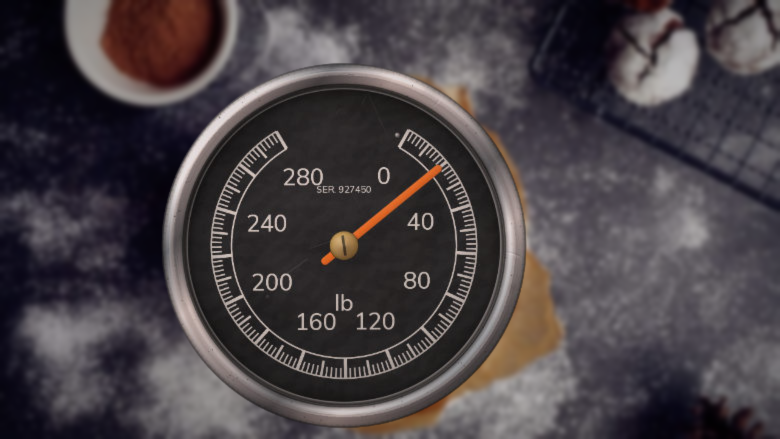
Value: 20
